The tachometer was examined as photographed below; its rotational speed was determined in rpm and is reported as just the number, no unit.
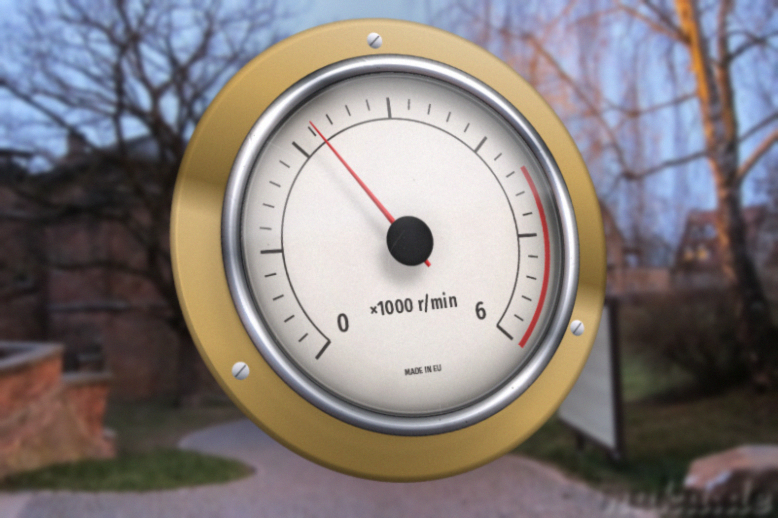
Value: 2200
